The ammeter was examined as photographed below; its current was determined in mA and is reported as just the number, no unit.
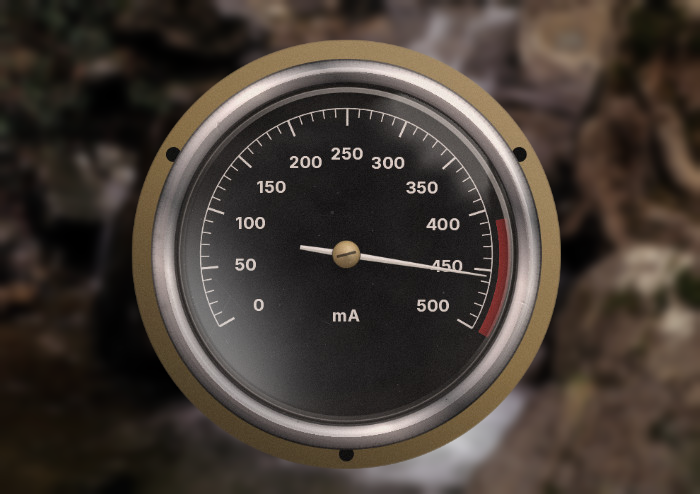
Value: 455
